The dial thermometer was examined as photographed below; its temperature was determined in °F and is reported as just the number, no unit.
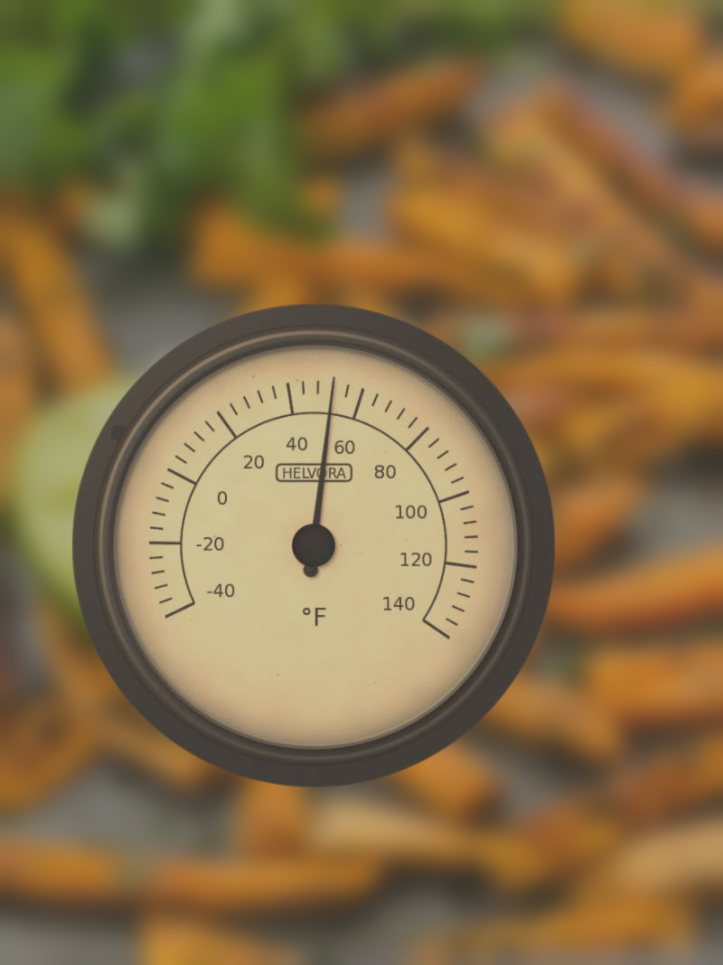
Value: 52
